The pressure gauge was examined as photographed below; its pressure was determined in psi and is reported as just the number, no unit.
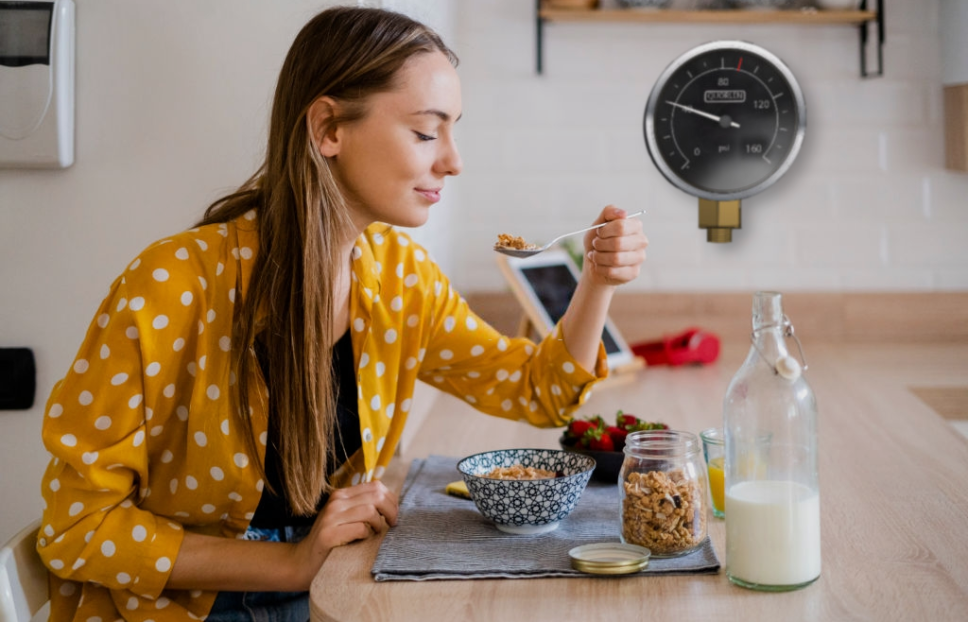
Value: 40
